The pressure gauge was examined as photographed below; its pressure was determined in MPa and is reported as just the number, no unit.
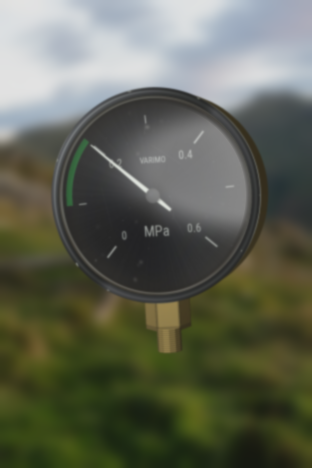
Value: 0.2
